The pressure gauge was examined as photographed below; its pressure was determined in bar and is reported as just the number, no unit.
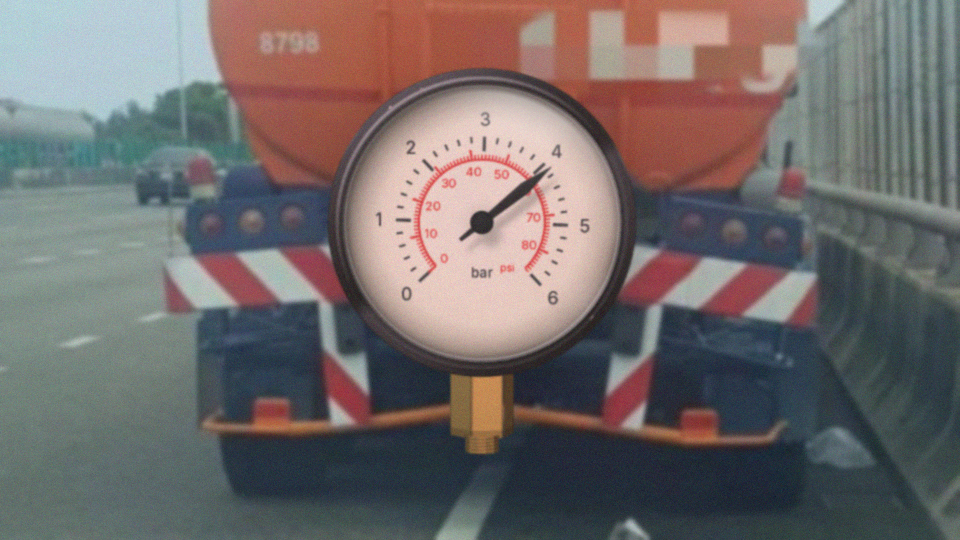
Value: 4.1
